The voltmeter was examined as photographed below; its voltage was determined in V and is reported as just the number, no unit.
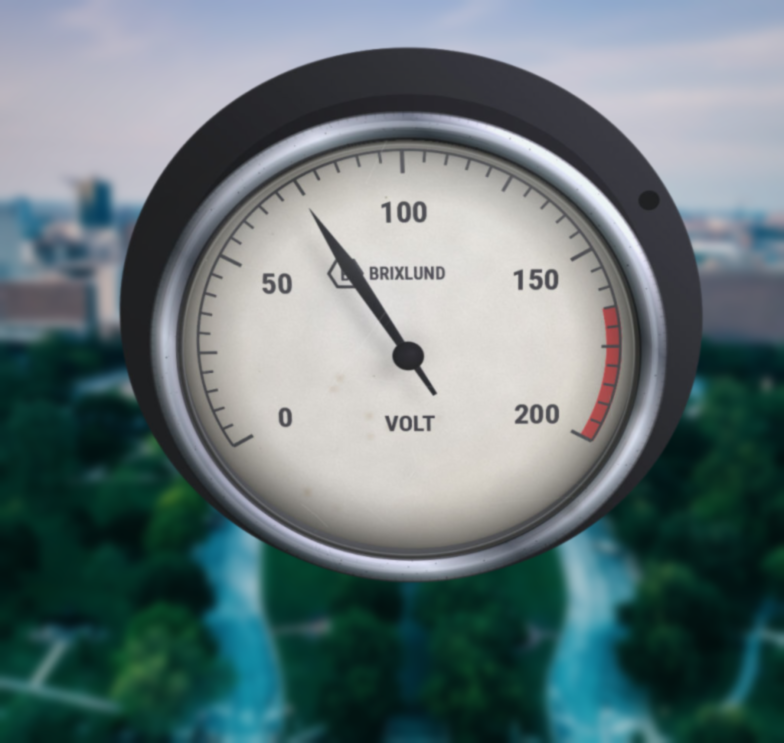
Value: 75
